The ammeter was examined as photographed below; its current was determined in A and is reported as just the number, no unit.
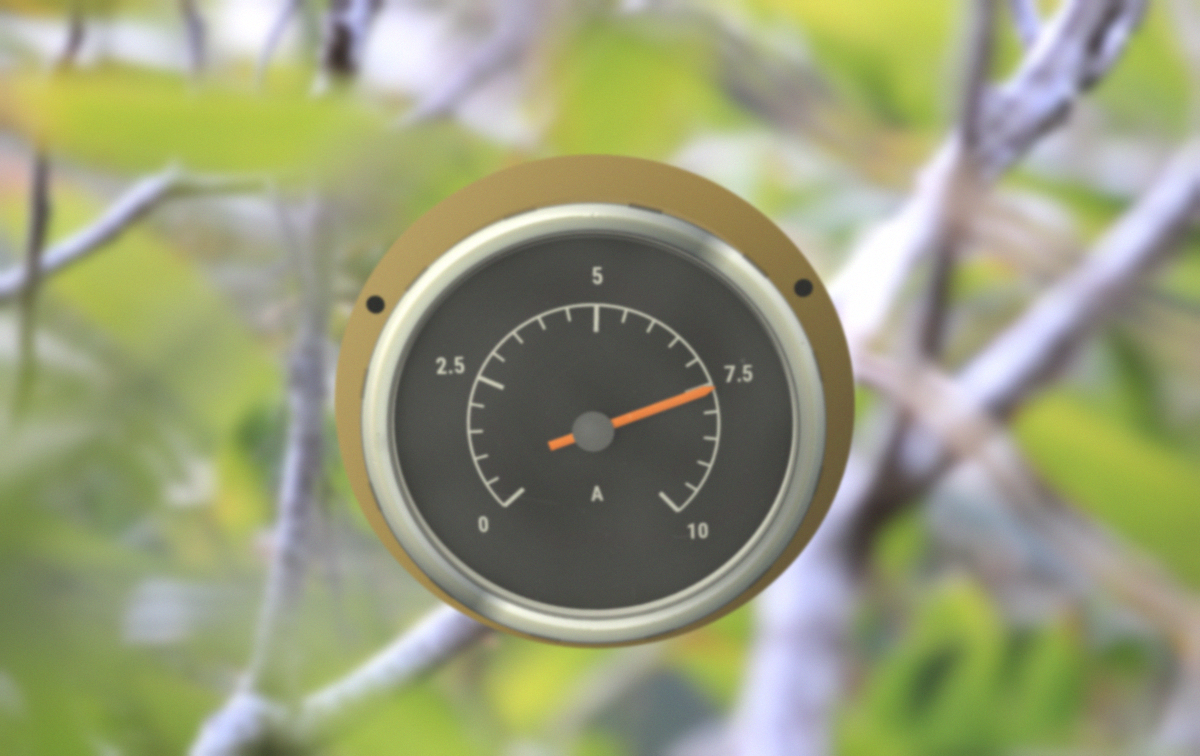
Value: 7.5
